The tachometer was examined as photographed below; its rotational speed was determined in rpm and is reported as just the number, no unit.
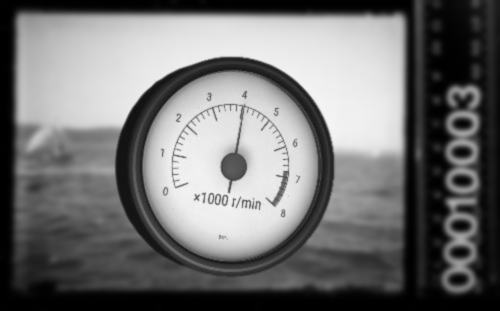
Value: 4000
